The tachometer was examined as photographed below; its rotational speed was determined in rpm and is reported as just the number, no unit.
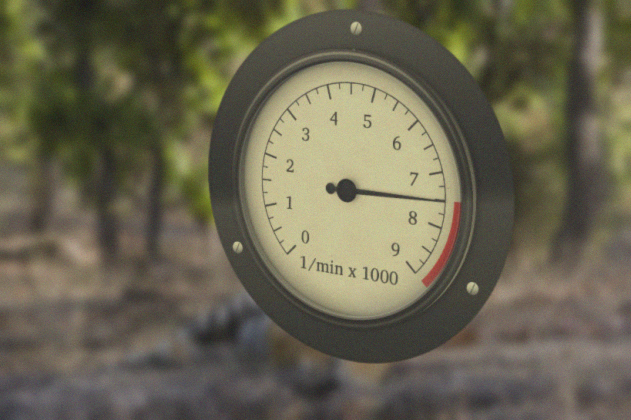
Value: 7500
